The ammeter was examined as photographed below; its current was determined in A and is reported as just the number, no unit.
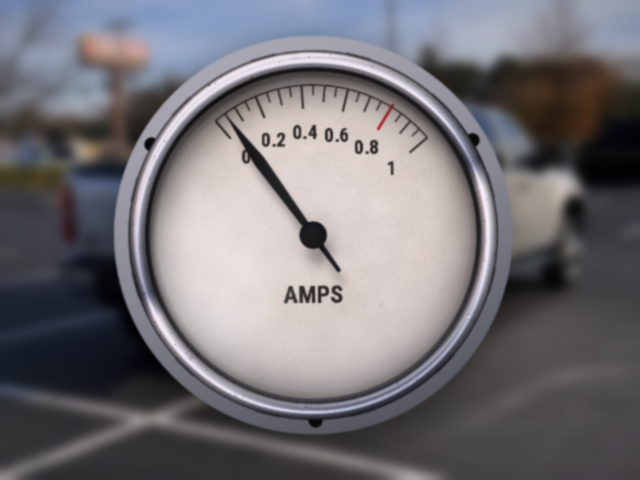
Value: 0.05
